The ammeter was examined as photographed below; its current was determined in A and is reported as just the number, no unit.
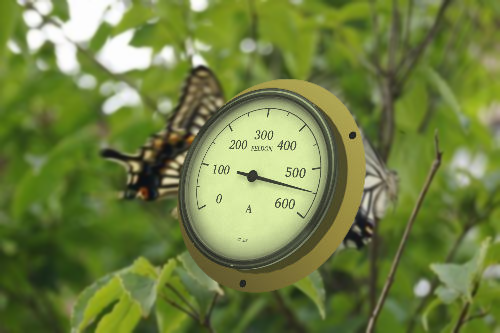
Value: 550
